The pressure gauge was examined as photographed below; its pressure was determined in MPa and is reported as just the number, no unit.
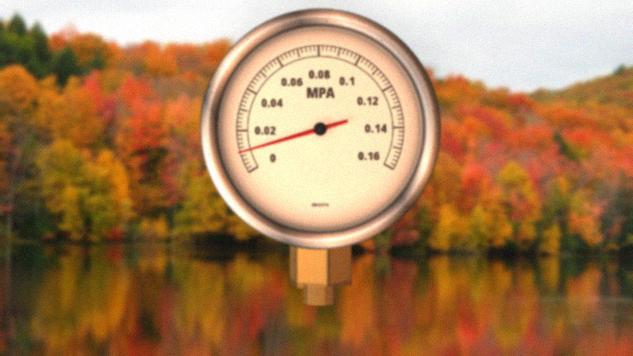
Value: 0.01
